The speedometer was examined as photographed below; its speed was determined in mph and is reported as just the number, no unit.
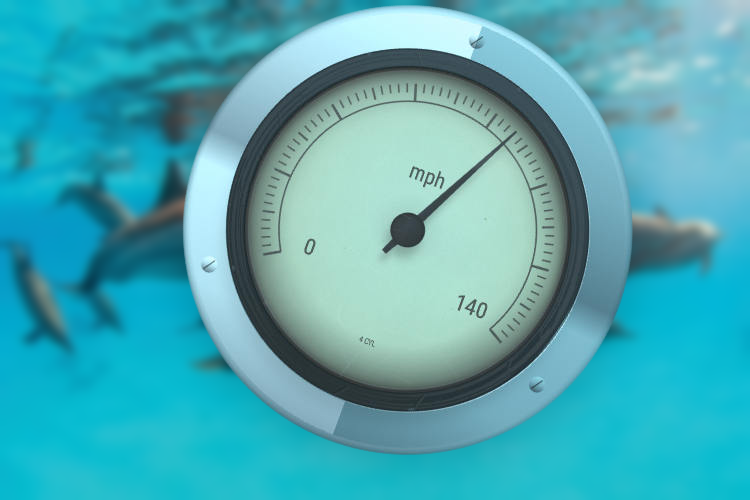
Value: 86
